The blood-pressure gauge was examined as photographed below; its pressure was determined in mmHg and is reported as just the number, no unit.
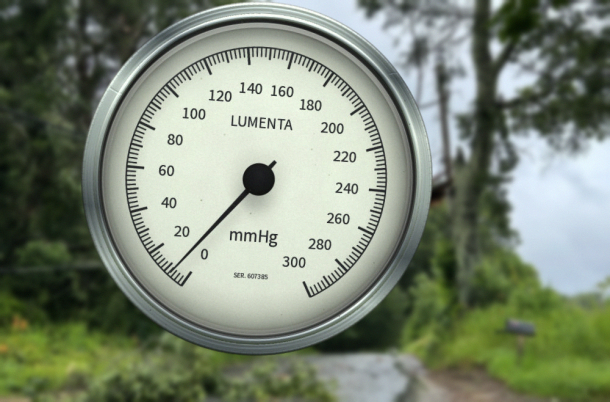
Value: 8
